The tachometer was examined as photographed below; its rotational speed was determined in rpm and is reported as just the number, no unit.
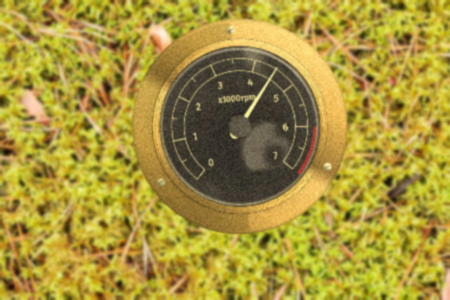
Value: 4500
